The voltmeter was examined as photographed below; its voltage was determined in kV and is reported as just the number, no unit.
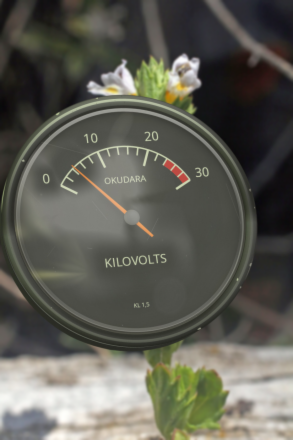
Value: 4
